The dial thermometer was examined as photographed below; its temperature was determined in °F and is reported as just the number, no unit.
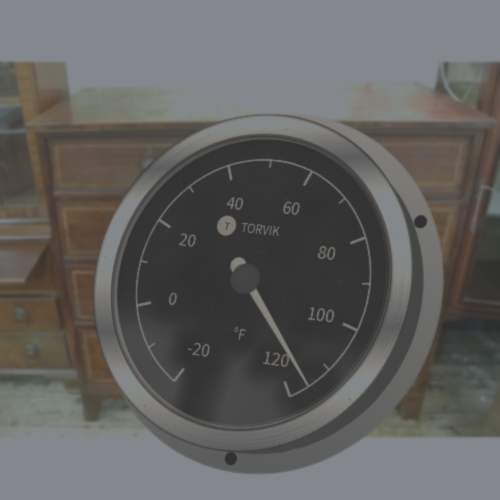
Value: 115
